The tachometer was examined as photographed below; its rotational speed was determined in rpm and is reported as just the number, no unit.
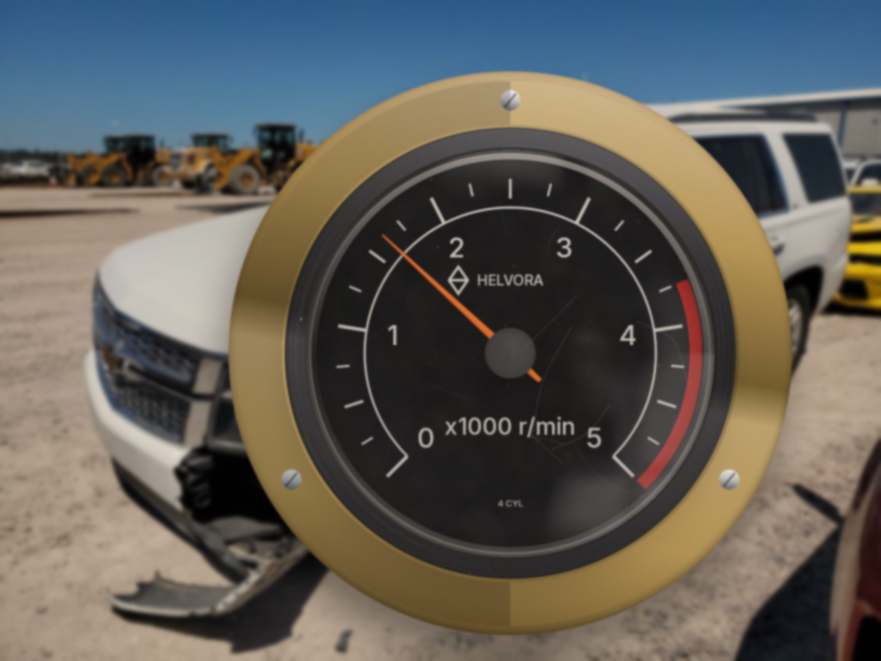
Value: 1625
